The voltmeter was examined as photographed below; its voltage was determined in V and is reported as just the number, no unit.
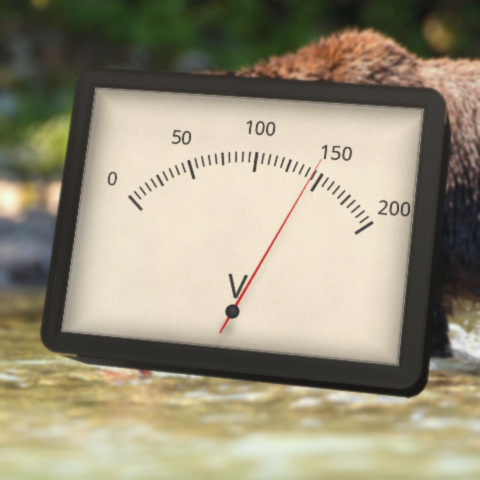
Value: 145
